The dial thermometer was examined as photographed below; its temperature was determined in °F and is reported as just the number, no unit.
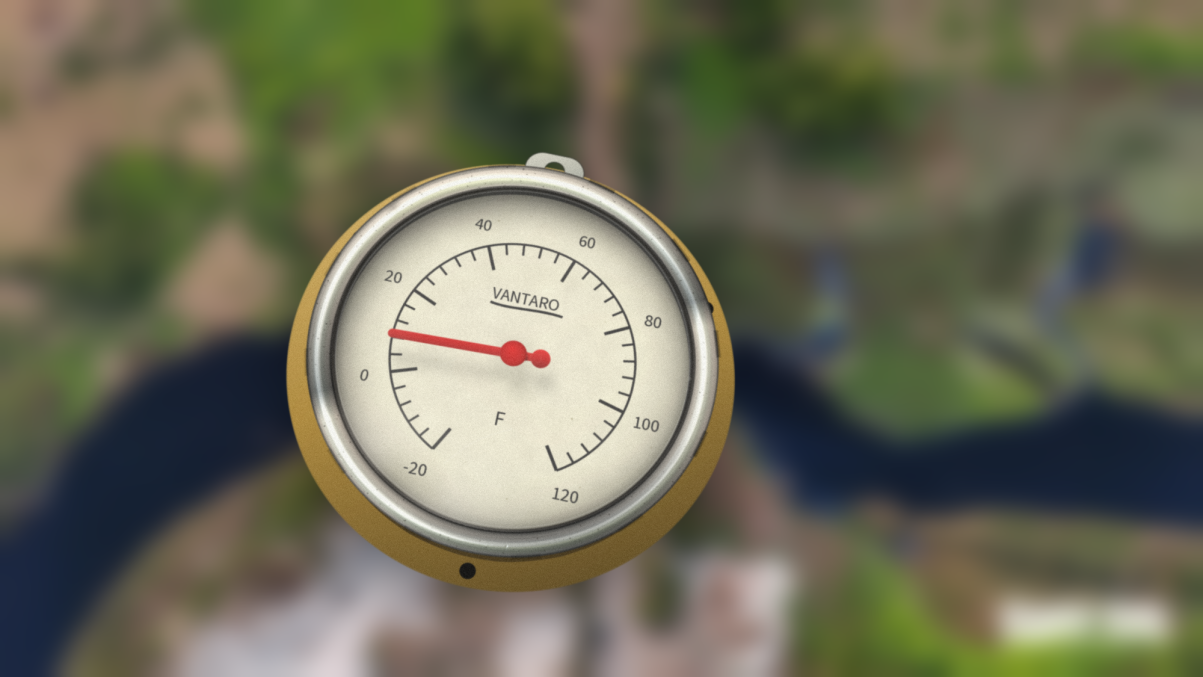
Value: 8
